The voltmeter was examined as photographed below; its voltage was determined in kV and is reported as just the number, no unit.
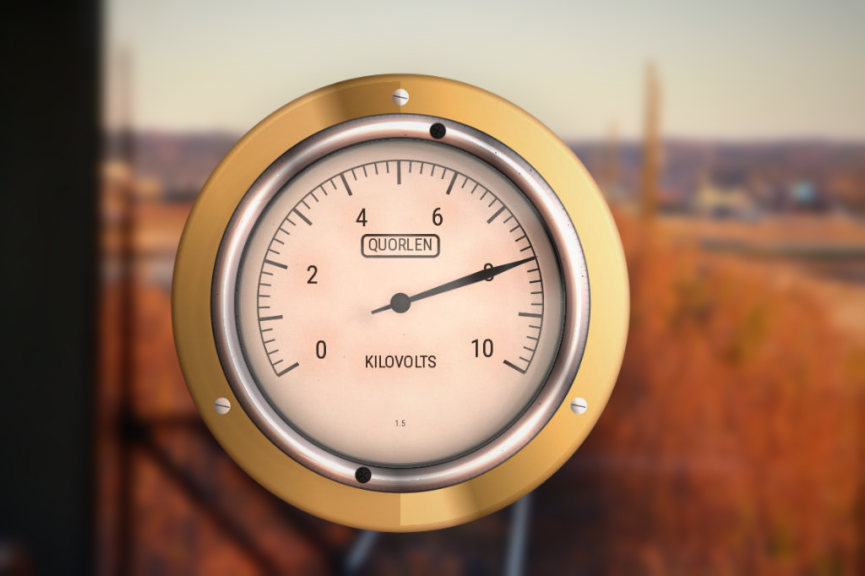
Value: 8
